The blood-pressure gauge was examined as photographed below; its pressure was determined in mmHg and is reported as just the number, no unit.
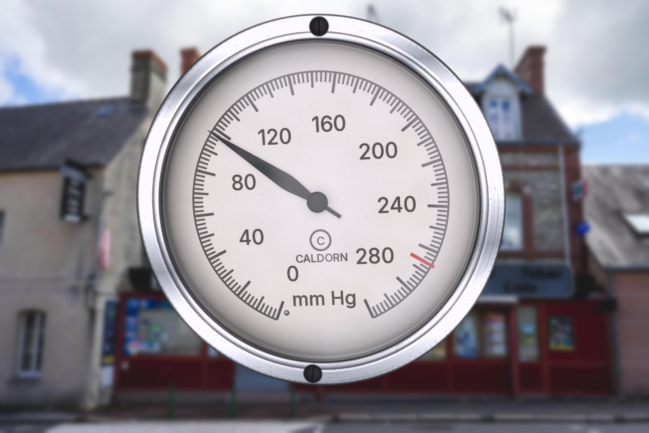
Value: 98
